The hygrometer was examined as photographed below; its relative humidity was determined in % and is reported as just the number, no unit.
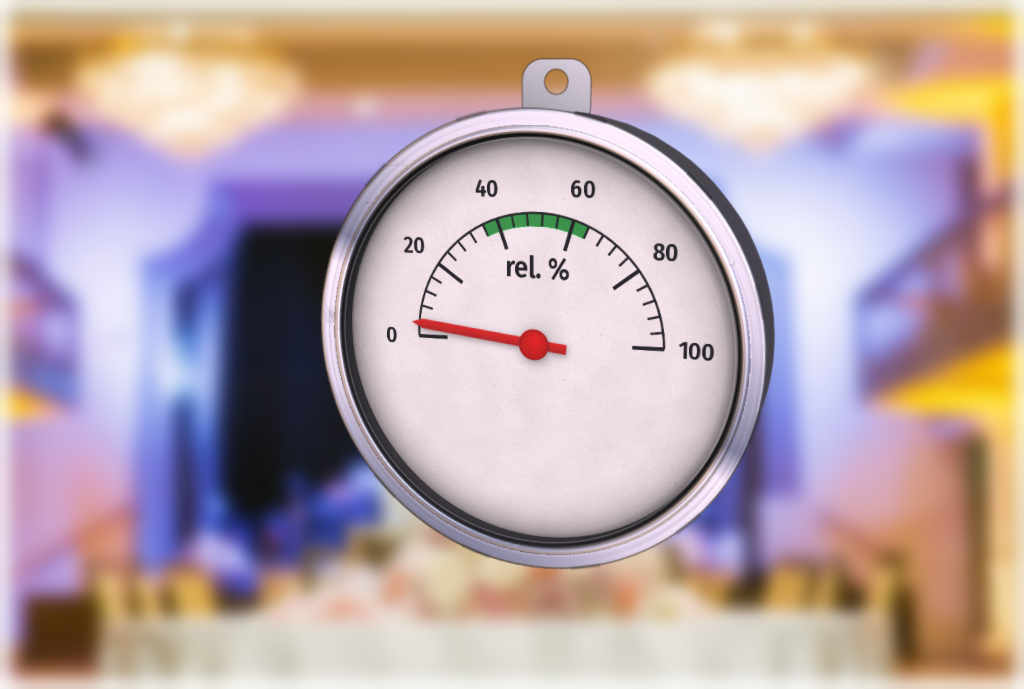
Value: 4
